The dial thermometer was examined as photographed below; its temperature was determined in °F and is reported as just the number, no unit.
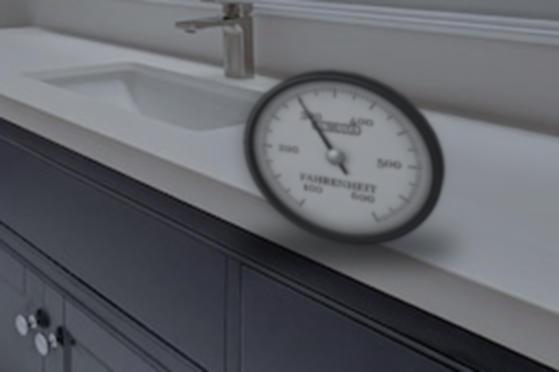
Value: 300
